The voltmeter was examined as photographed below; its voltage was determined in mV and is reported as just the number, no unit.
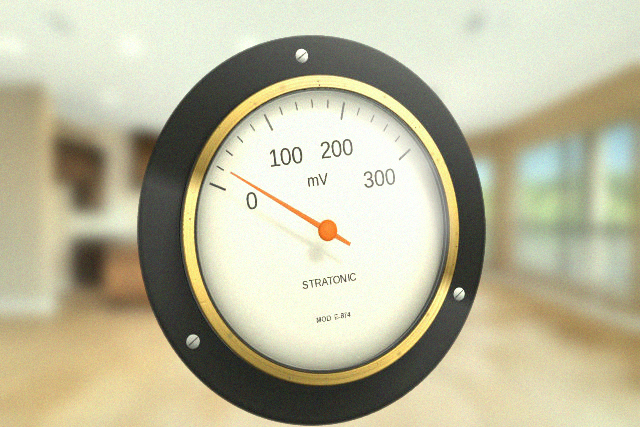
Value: 20
